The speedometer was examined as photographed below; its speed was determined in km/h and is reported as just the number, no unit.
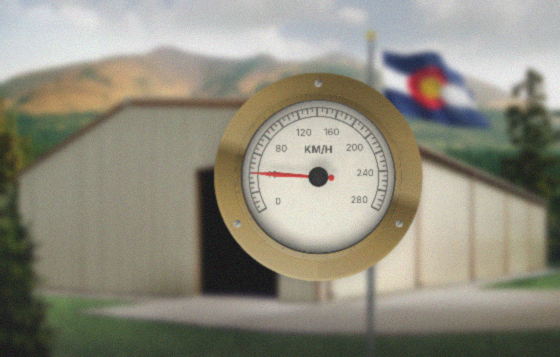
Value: 40
